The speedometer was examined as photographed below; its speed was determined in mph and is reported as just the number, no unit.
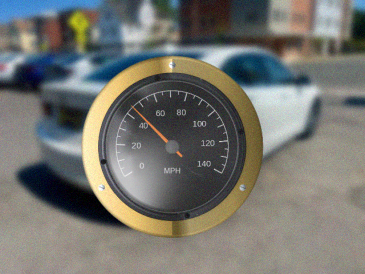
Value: 45
